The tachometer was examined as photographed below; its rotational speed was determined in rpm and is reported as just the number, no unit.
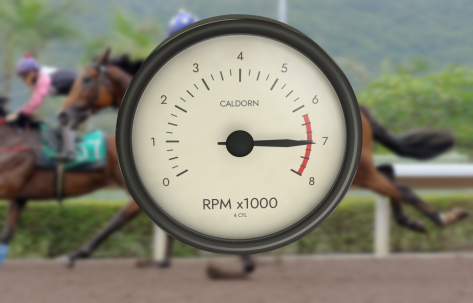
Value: 7000
